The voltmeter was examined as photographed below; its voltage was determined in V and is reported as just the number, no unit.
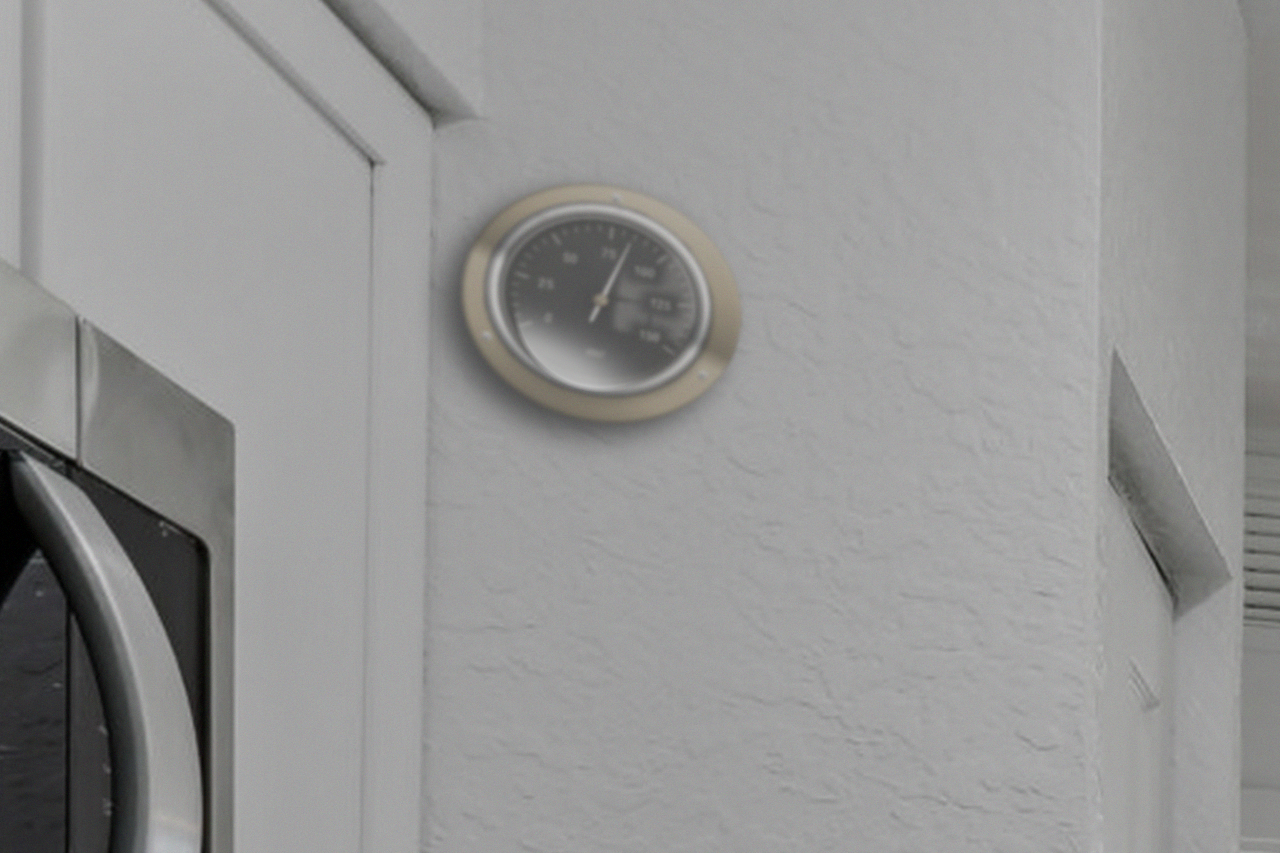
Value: 85
